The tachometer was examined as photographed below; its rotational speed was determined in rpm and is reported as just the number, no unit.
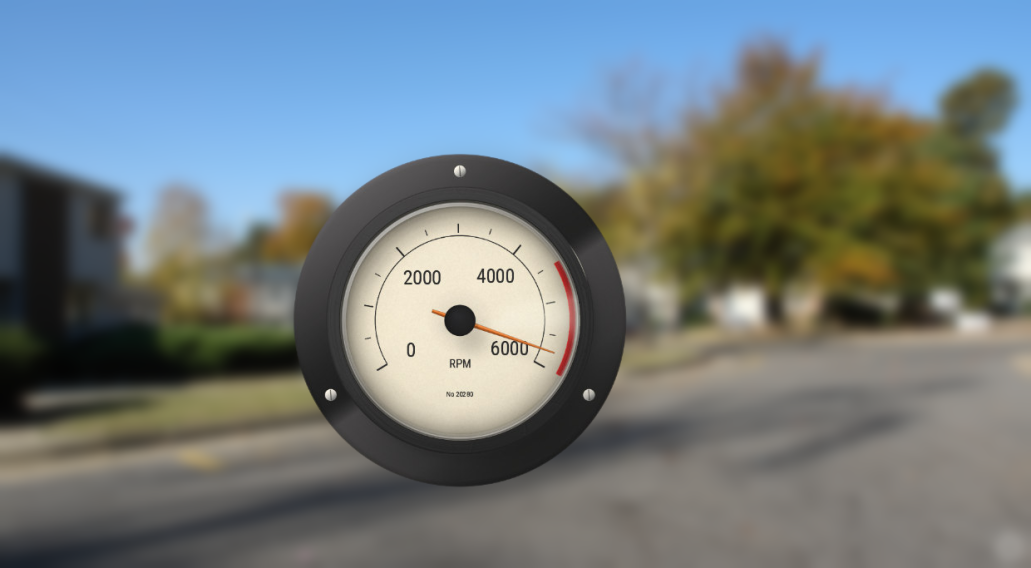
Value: 5750
